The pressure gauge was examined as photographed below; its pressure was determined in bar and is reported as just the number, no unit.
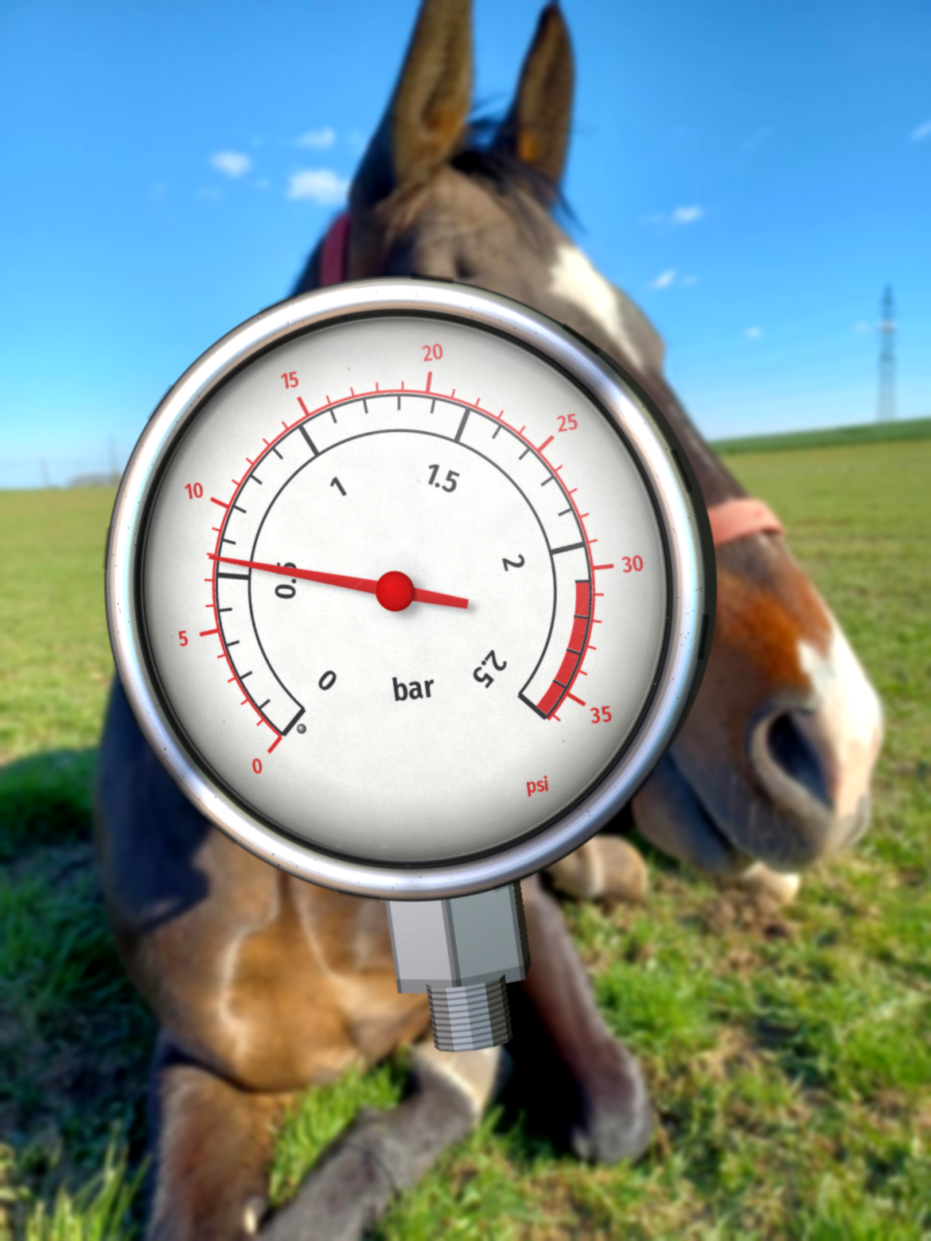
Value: 0.55
